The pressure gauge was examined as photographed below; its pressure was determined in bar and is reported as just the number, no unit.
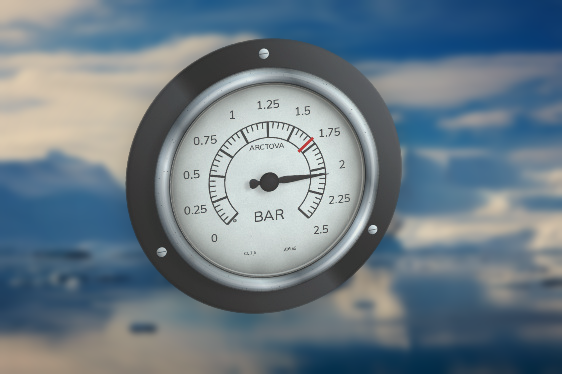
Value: 2.05
